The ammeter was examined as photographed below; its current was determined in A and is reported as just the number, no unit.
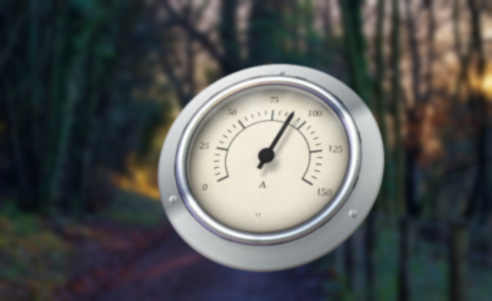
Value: 90
